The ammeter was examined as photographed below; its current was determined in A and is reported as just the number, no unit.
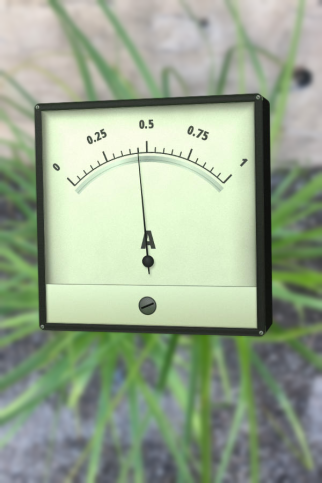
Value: 0.45
